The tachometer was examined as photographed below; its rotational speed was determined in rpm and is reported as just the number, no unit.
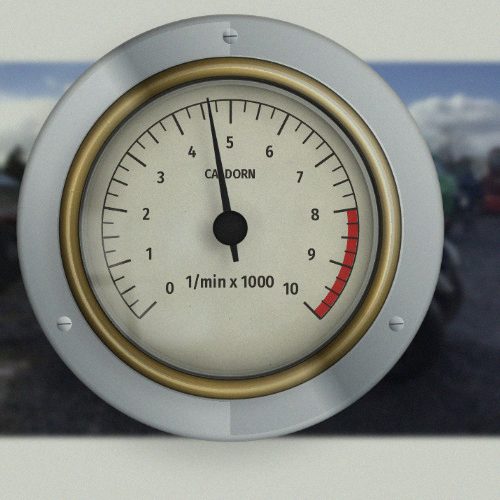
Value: 4625
